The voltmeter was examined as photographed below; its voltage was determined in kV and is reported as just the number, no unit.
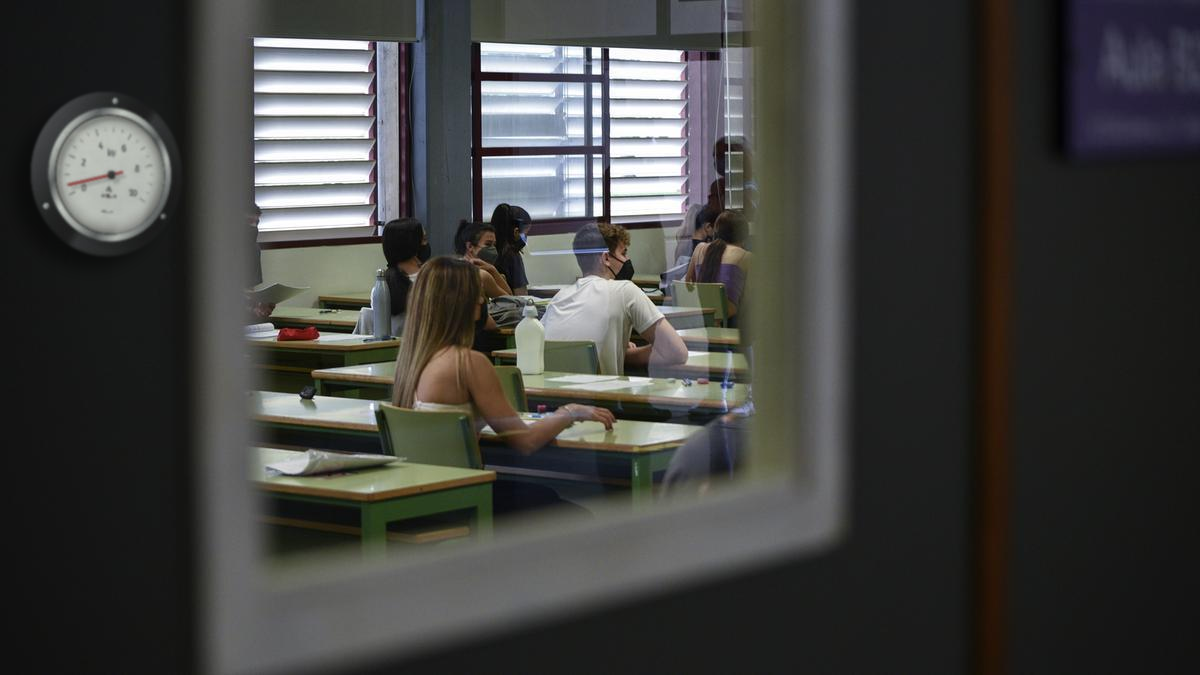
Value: 0.5
